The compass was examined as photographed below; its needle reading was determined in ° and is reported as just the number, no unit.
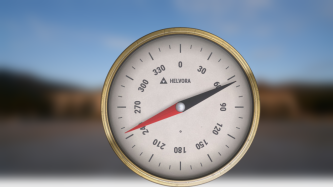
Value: 245
